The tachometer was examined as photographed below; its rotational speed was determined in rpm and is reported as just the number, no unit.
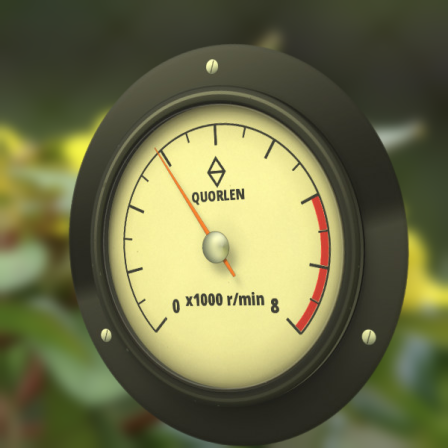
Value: 3000
